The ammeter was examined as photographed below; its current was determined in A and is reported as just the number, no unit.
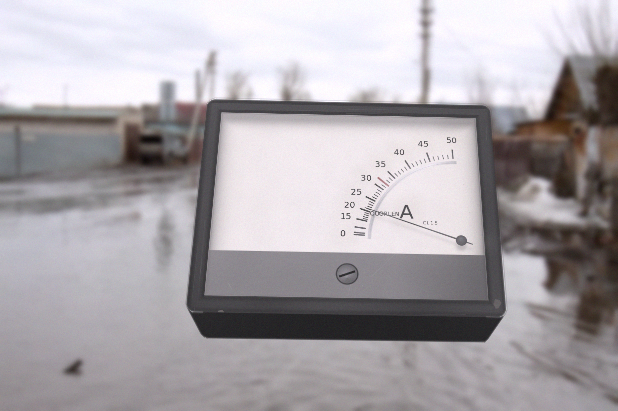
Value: 20
